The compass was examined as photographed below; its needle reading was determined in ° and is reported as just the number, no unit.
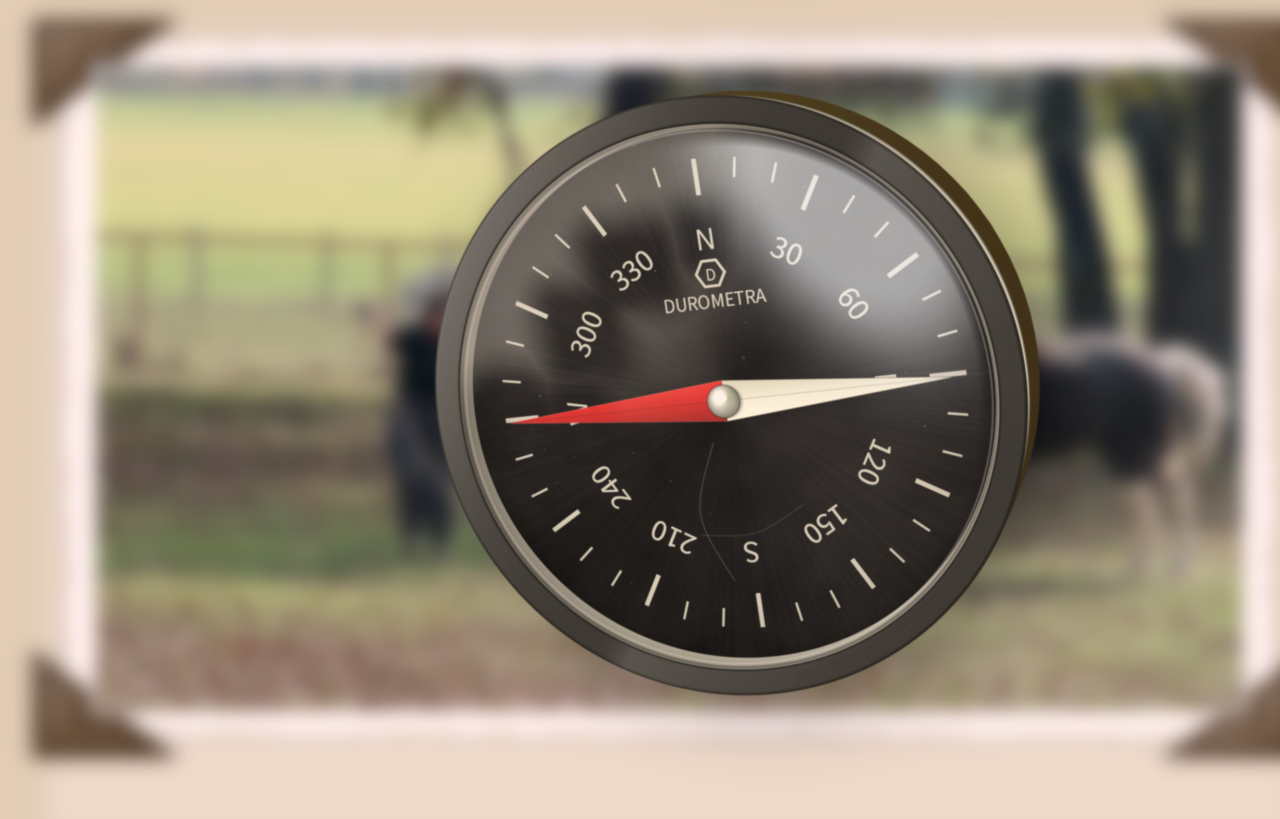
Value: 270
